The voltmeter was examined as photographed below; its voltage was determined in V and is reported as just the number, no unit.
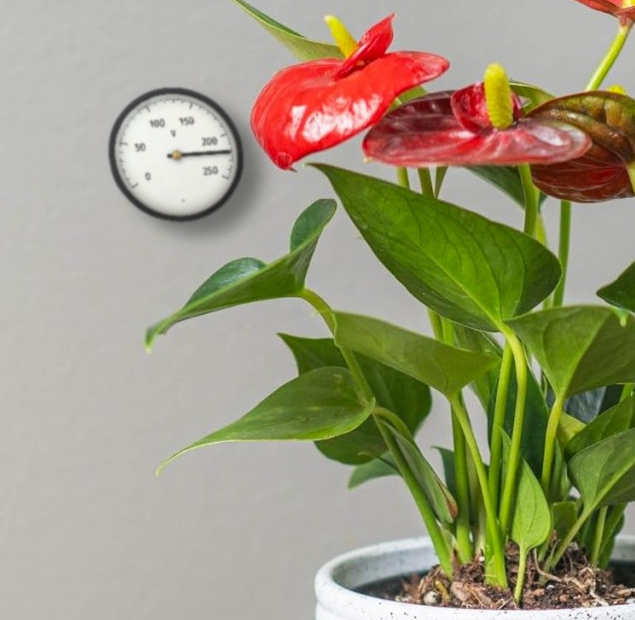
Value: 220
